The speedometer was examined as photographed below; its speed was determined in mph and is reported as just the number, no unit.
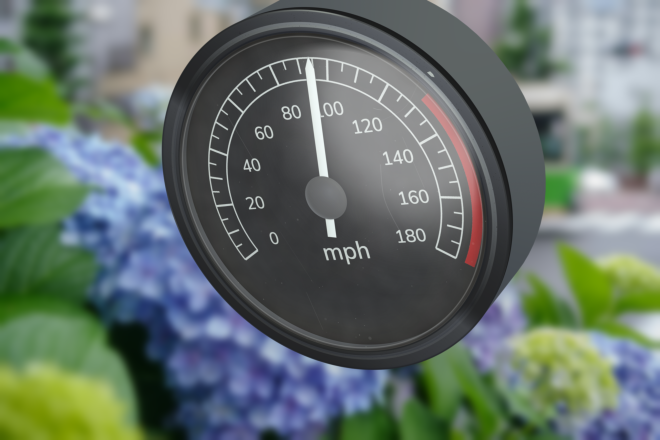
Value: 95
